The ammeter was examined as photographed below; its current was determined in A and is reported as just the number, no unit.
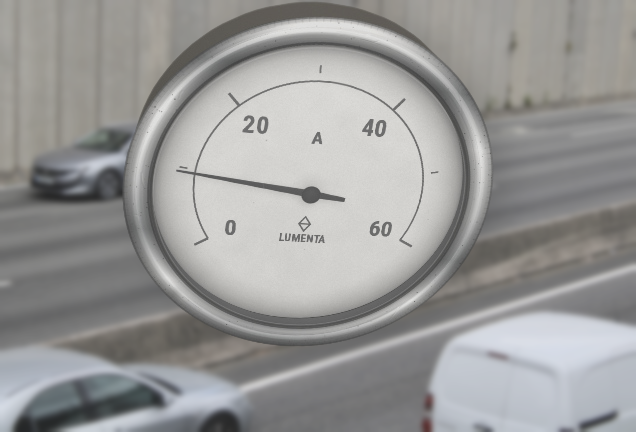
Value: 10
